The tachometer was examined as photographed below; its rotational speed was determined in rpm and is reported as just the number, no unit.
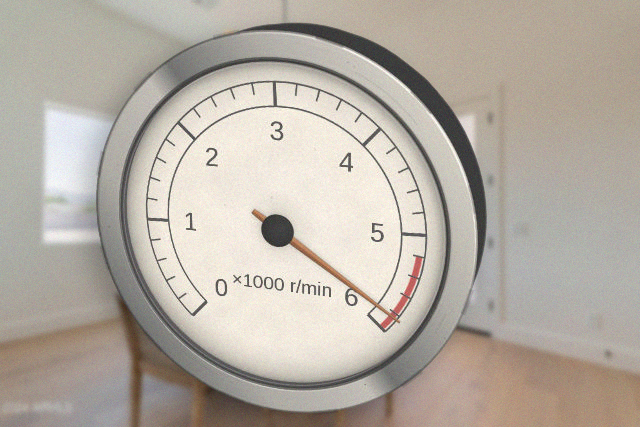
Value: 5800
